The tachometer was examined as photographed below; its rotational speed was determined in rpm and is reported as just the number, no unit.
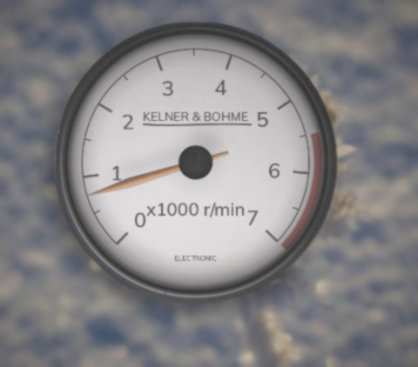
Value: 750
